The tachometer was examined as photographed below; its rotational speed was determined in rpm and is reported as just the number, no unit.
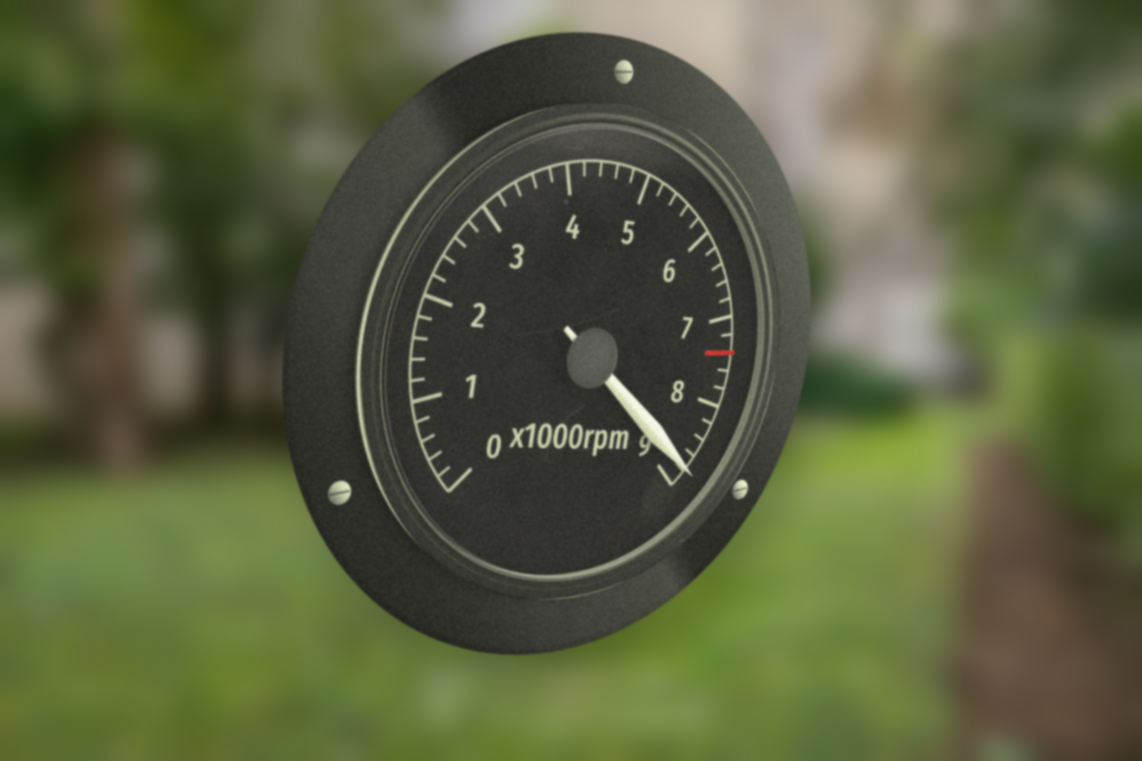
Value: 8800
